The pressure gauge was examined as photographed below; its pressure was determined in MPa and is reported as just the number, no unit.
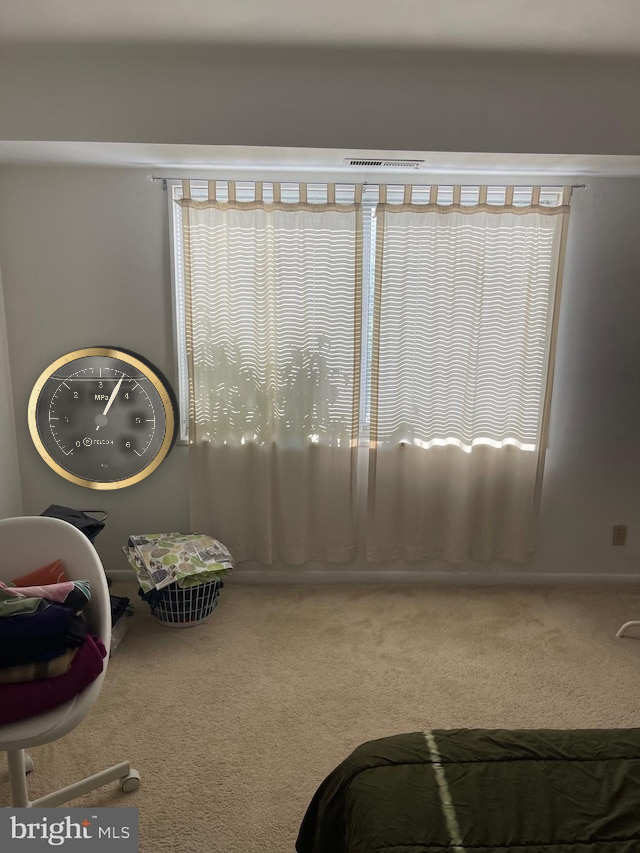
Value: 3.6
